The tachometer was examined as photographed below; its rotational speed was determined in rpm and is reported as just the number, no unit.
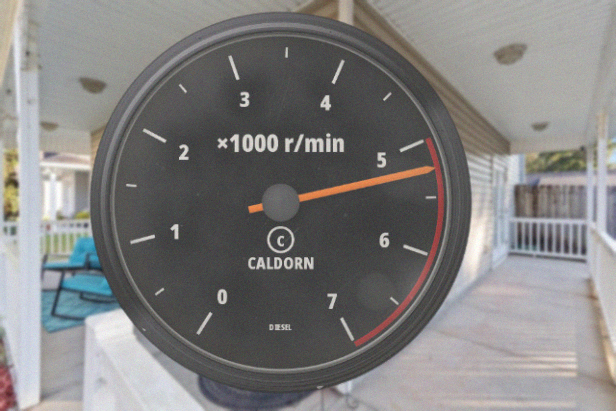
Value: 5250
